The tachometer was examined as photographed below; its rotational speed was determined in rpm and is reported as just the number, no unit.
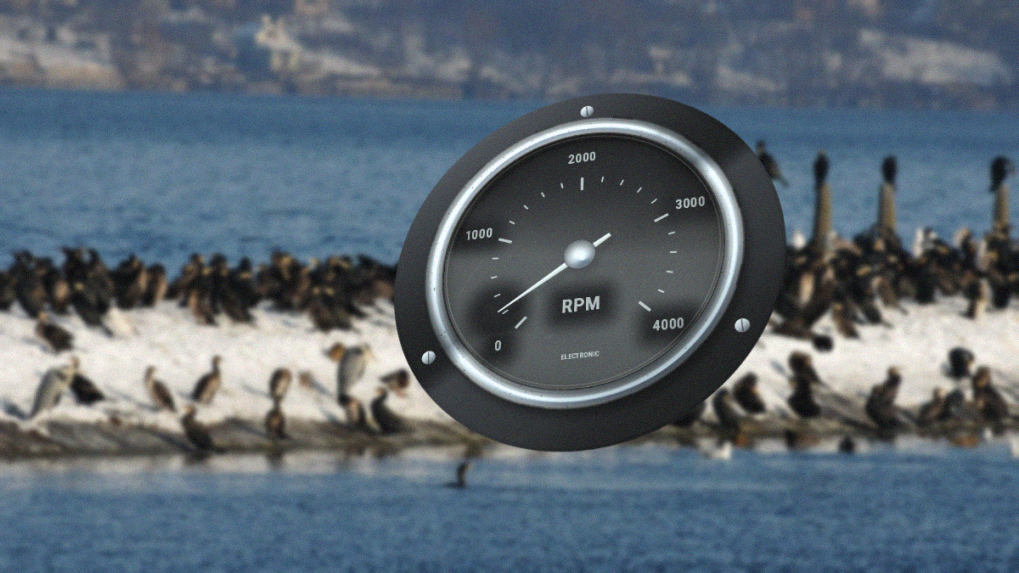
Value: 200
